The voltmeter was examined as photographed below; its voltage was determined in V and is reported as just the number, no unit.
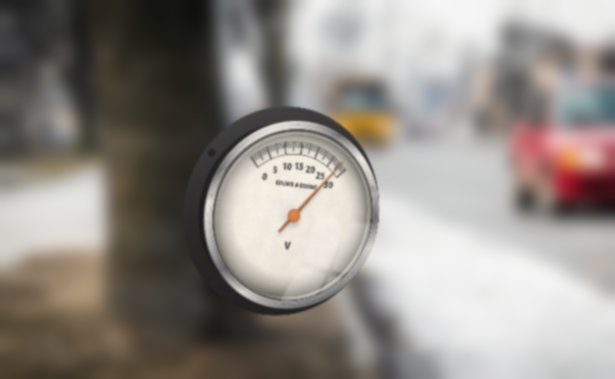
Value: 27.5
